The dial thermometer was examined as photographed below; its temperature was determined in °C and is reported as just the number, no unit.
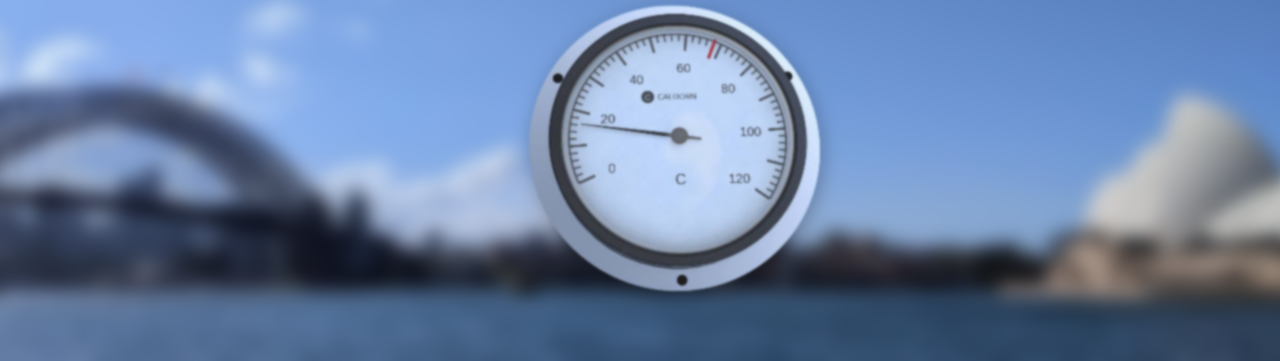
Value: 16
